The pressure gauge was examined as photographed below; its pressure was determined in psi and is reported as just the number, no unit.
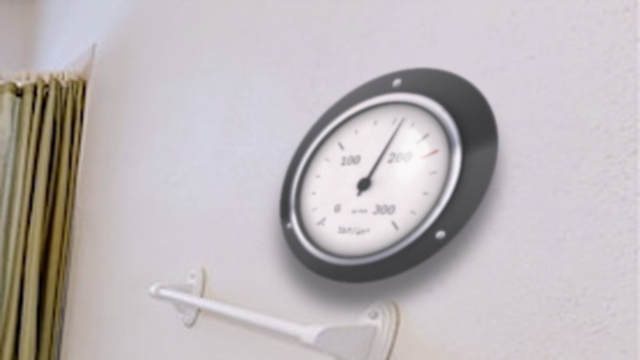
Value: 170
